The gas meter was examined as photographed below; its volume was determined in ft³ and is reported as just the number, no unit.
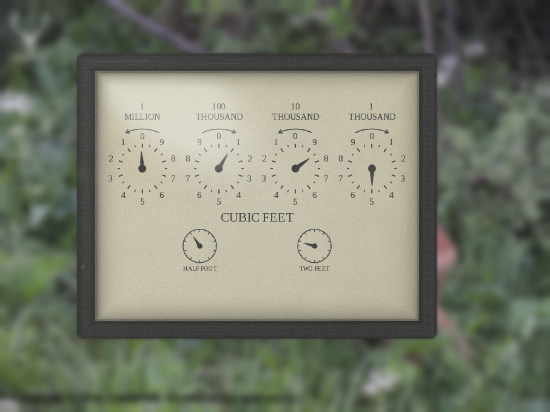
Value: 8500
